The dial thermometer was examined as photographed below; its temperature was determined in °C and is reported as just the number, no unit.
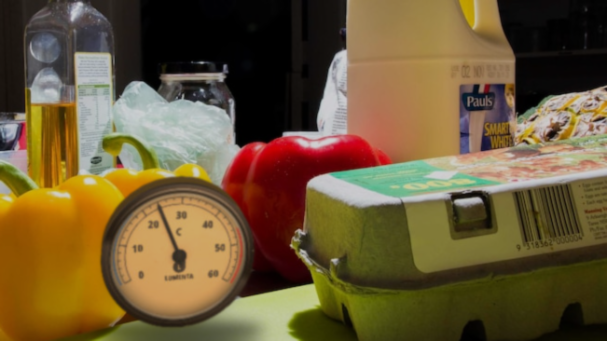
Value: 24
